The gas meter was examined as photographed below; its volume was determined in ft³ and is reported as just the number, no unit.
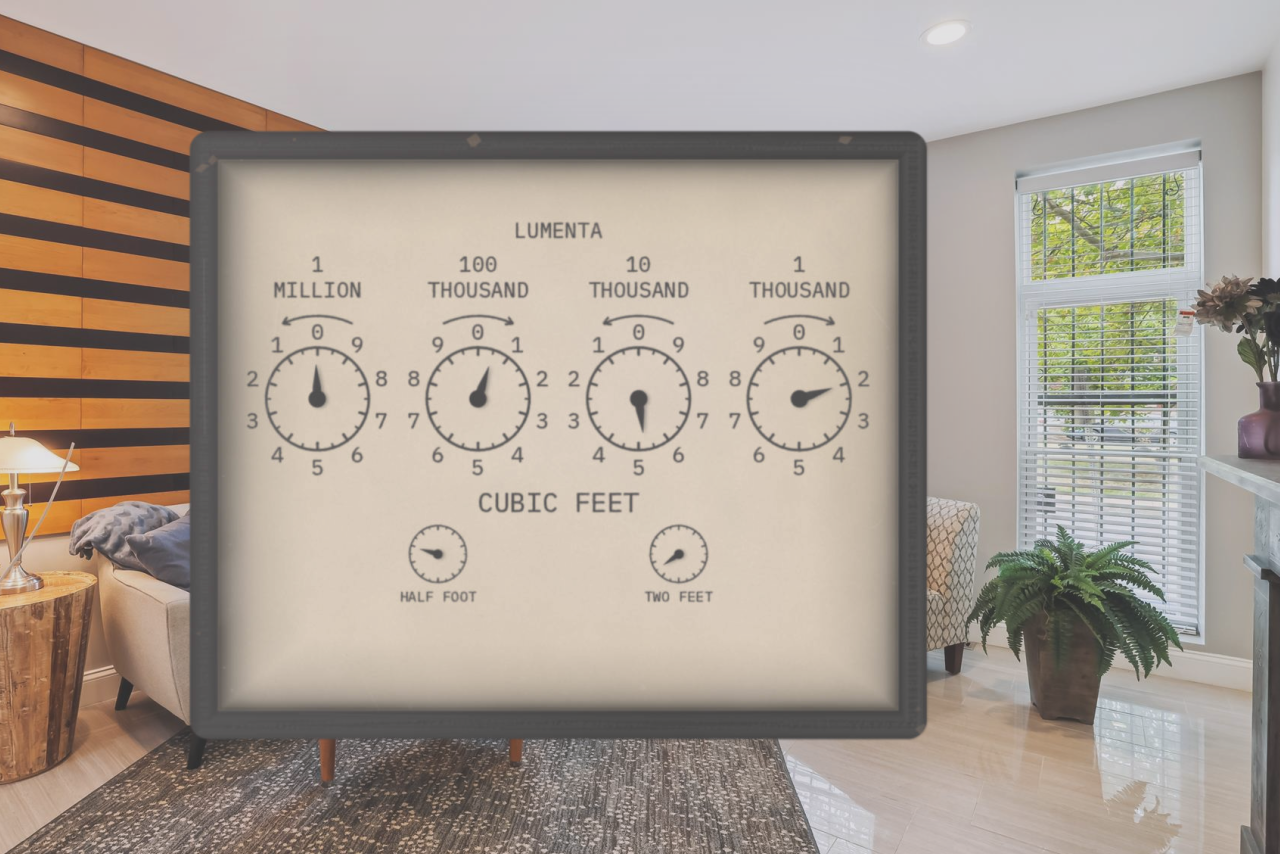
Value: 5200
